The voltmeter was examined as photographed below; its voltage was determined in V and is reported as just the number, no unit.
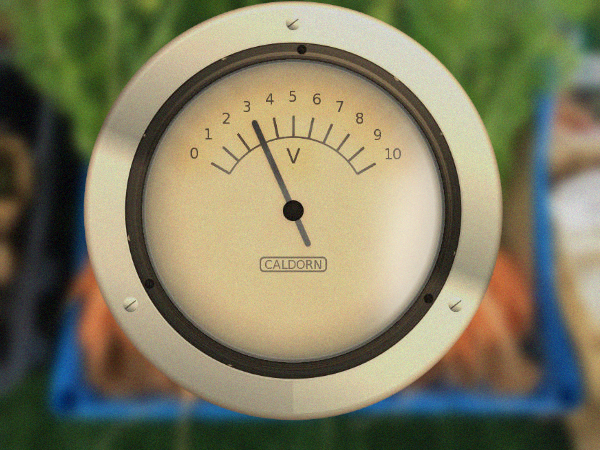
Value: 3
